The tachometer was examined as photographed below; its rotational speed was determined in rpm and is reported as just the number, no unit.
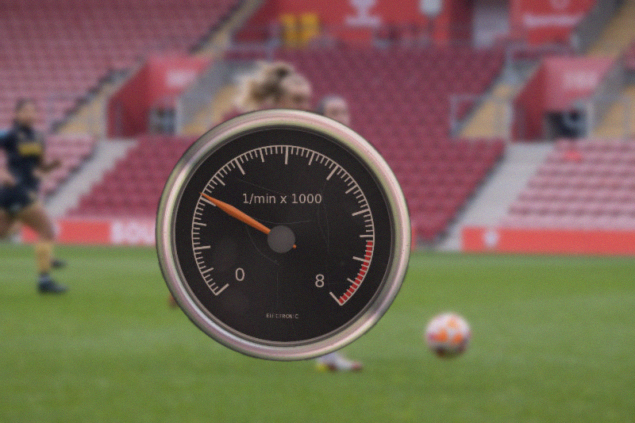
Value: 2100
